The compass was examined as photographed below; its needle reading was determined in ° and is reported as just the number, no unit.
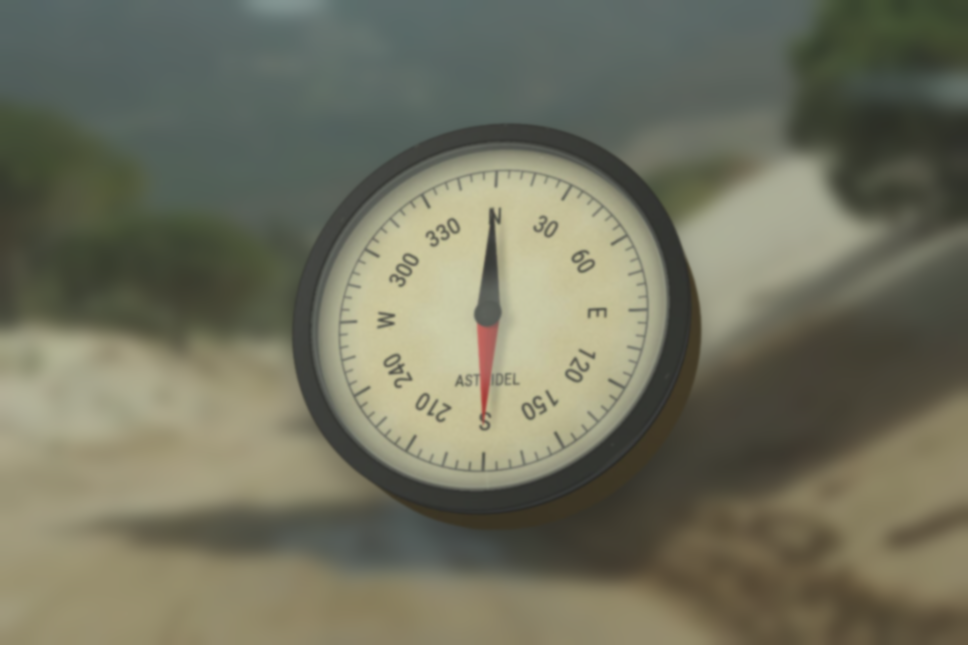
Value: 180
